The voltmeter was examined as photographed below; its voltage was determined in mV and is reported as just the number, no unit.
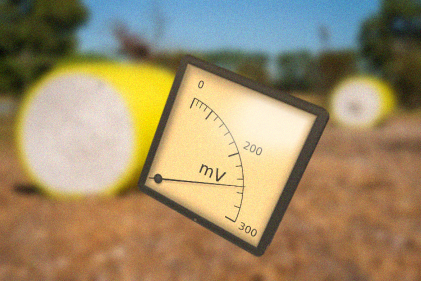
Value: 250
